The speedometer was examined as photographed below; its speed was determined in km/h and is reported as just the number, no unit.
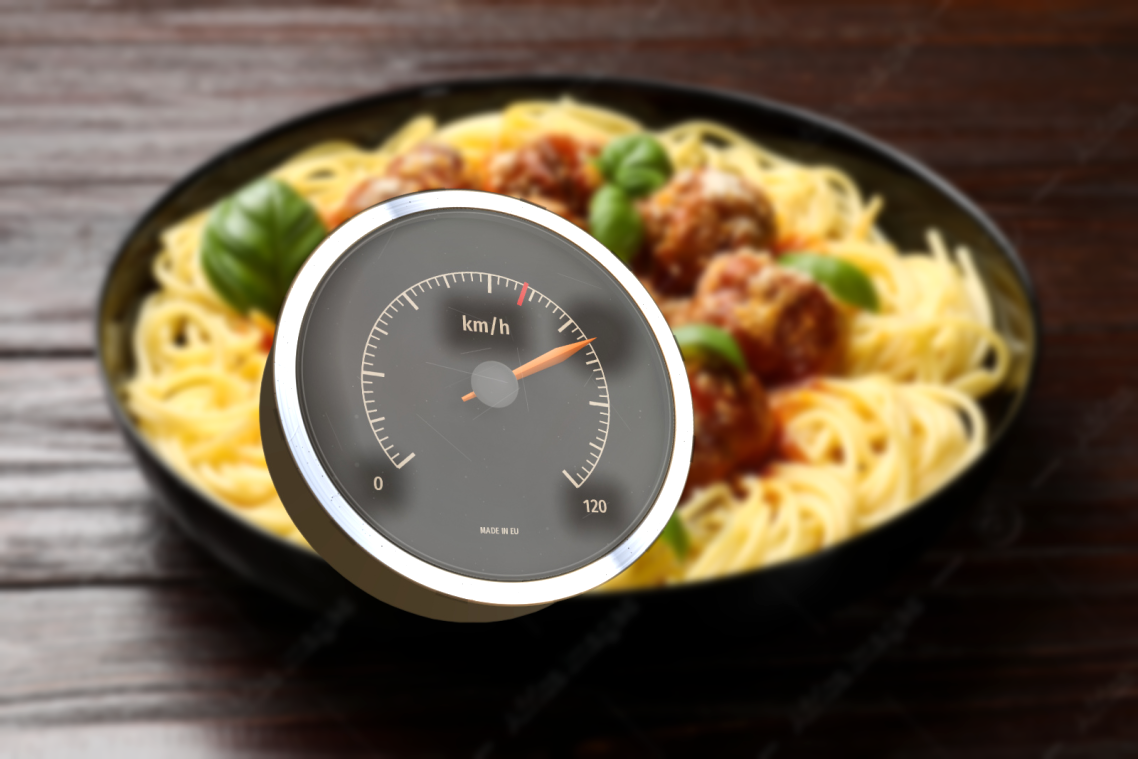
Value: 86
